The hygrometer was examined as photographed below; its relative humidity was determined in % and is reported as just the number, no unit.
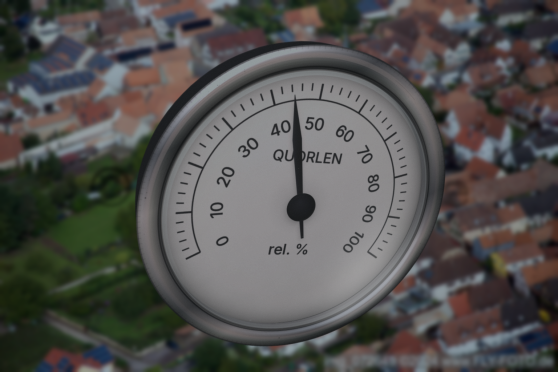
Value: 44
